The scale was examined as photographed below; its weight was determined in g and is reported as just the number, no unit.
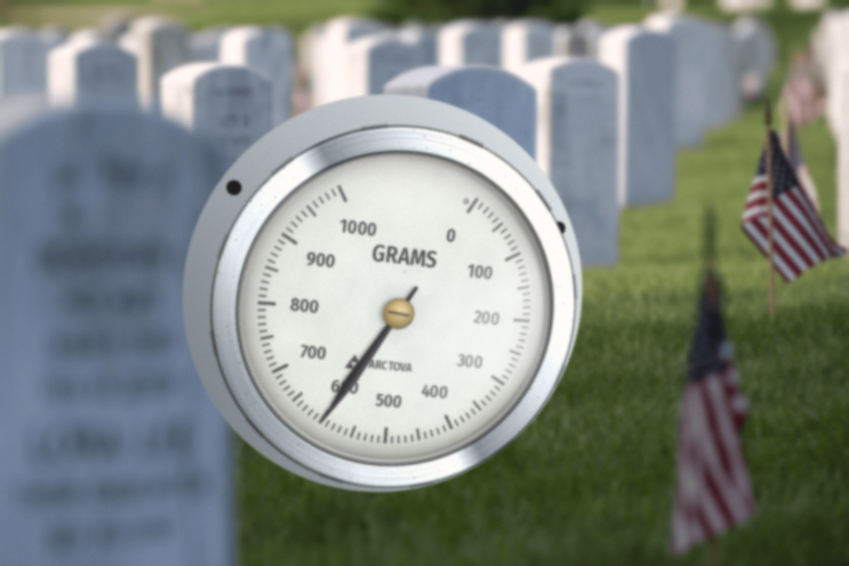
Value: 600
